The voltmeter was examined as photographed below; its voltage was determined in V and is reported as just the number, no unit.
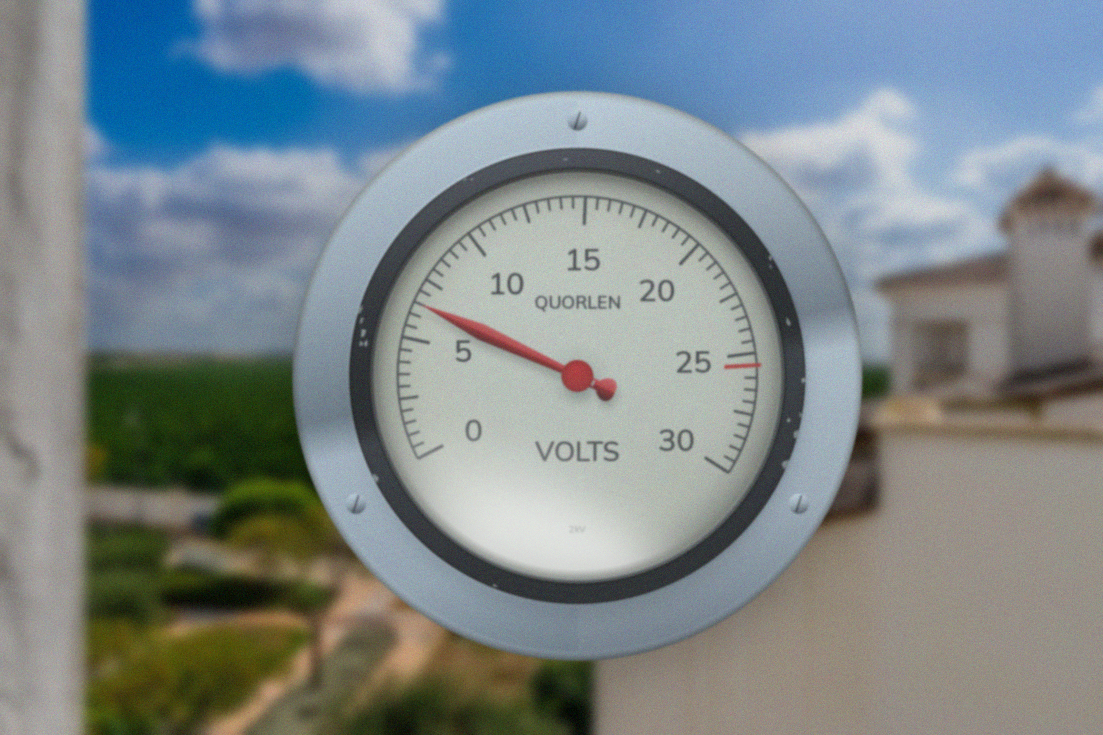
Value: 6.5
